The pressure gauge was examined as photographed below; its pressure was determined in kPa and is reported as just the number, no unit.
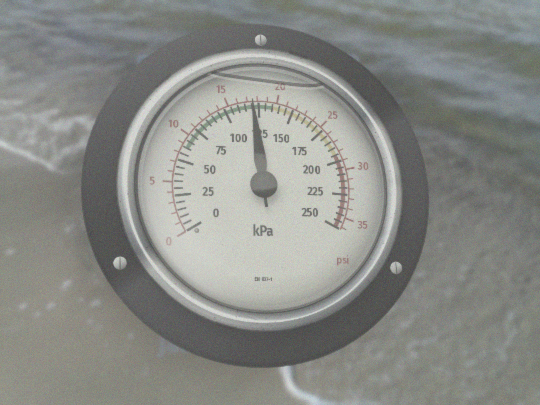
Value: 120
